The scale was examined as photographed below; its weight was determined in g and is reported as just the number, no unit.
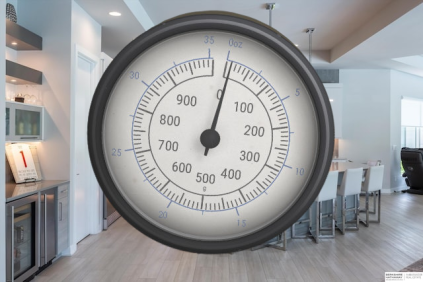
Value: 10
